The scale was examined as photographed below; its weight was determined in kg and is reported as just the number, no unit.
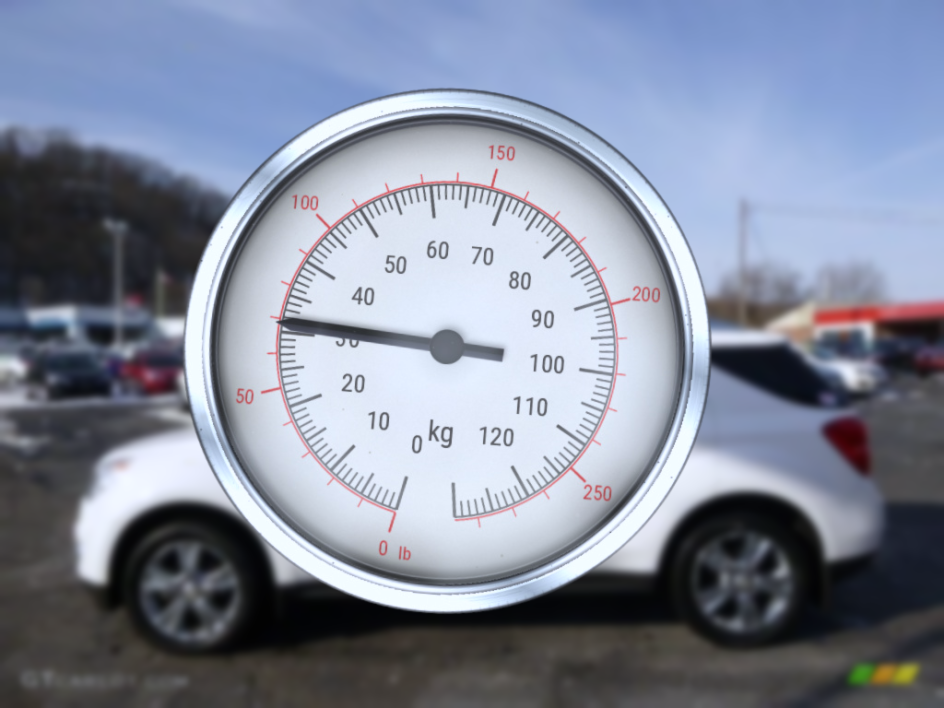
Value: 31
